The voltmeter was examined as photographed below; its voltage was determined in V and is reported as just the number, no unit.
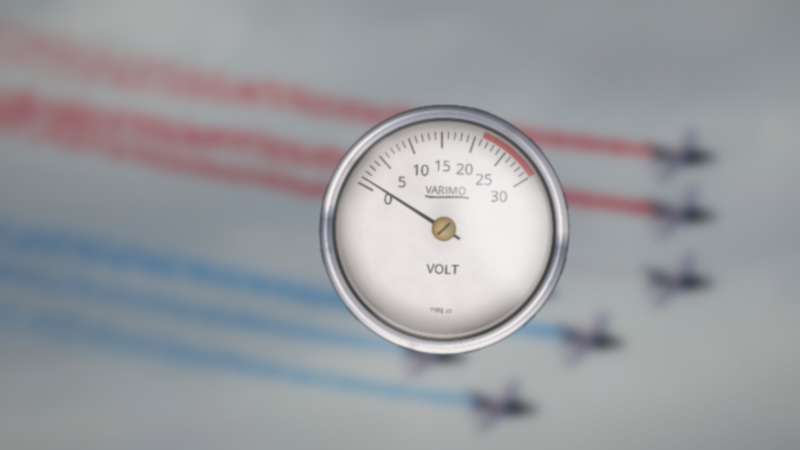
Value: 1
